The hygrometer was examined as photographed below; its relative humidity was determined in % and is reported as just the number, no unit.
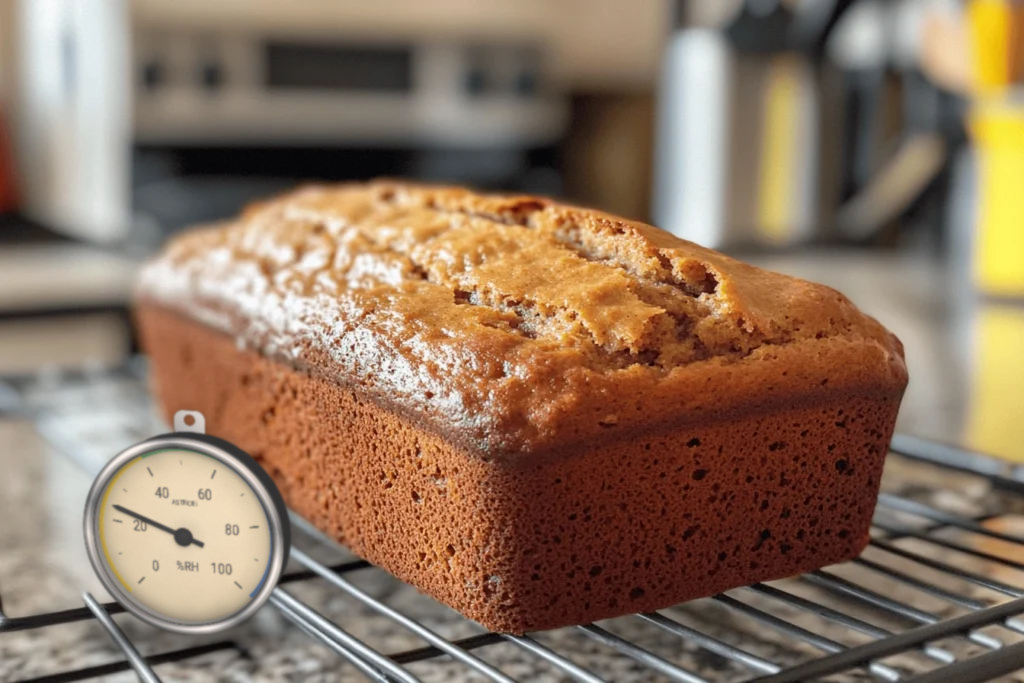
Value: 25
